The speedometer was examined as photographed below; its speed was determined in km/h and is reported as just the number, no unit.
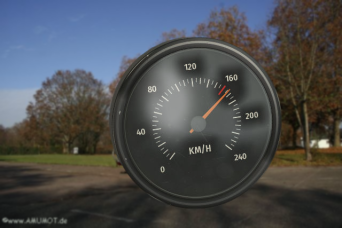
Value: 165
